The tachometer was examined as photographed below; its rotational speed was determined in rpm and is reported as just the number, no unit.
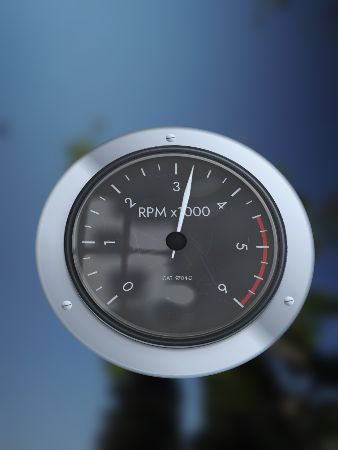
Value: 3250
